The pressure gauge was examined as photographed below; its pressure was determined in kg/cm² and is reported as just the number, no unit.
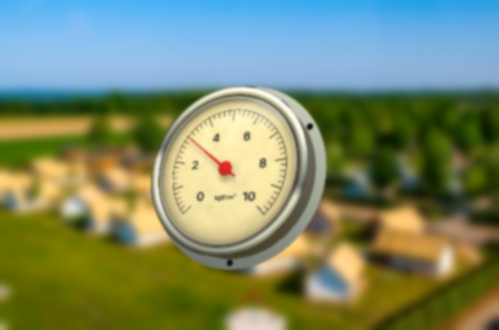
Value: 3
